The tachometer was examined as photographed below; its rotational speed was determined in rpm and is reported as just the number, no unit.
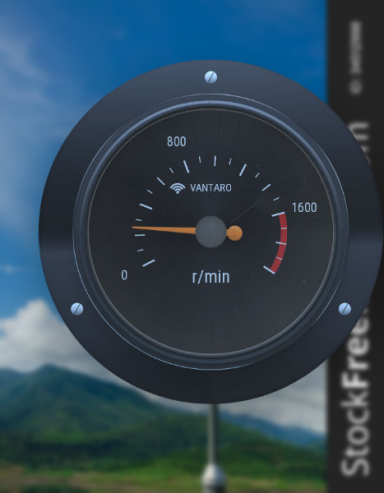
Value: 250
